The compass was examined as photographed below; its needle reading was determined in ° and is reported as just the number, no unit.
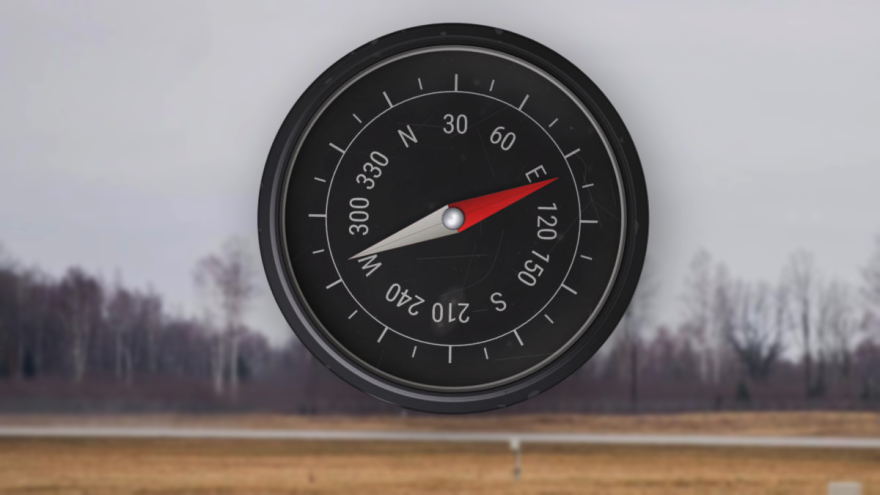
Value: 97.5
